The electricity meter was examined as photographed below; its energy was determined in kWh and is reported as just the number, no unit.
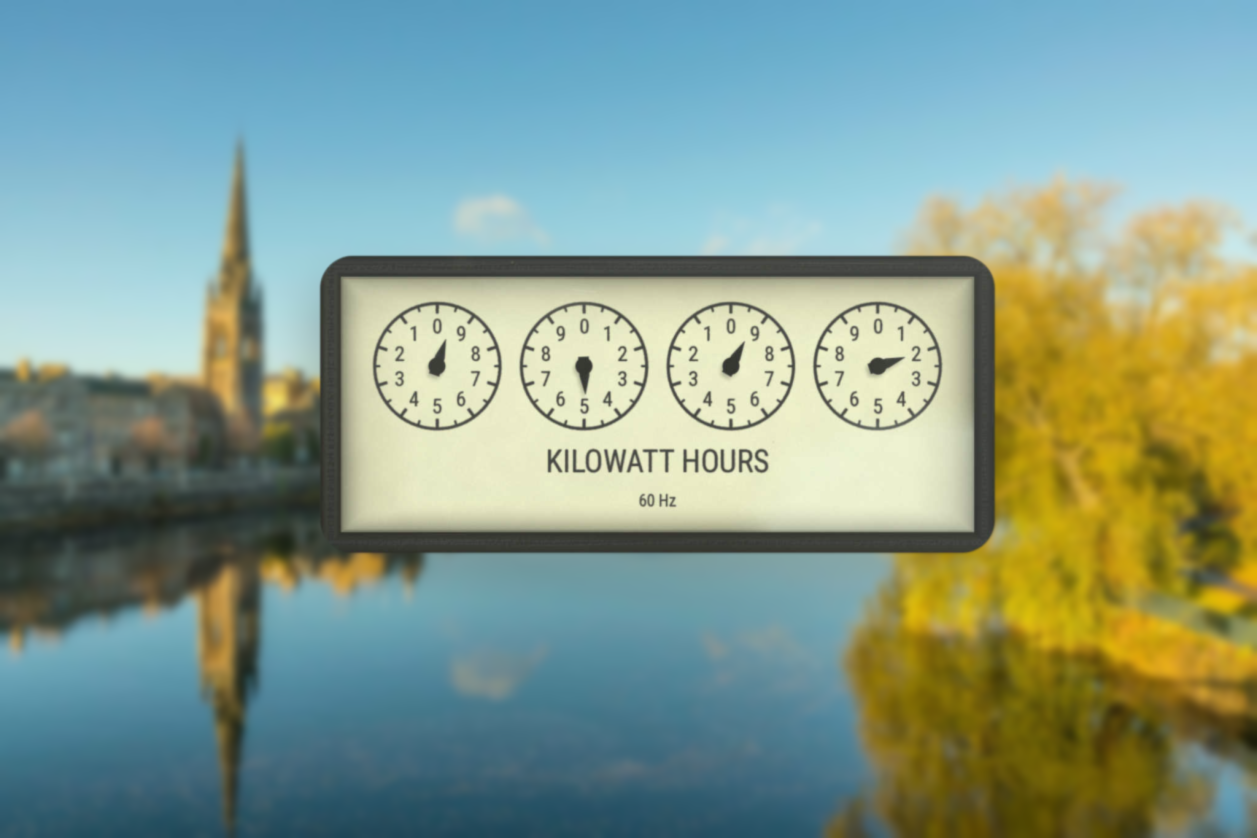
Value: 9492
